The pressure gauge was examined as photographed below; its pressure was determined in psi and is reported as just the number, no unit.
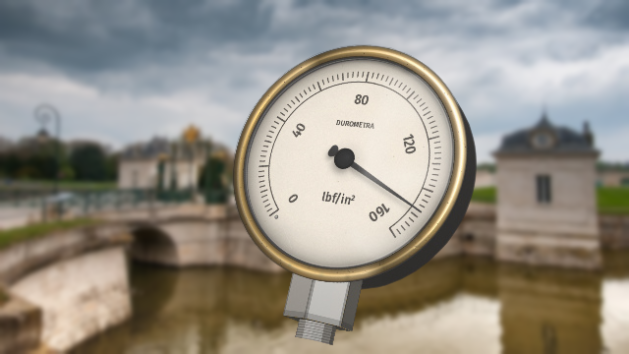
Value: 148
